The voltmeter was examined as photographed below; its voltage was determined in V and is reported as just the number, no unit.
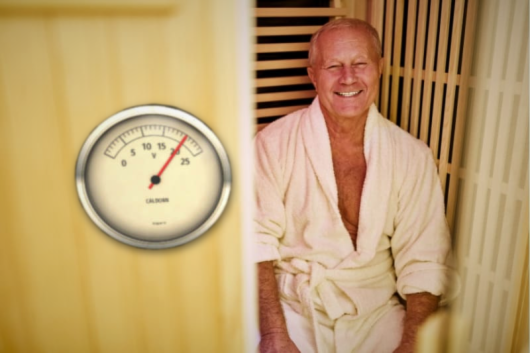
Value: 20
